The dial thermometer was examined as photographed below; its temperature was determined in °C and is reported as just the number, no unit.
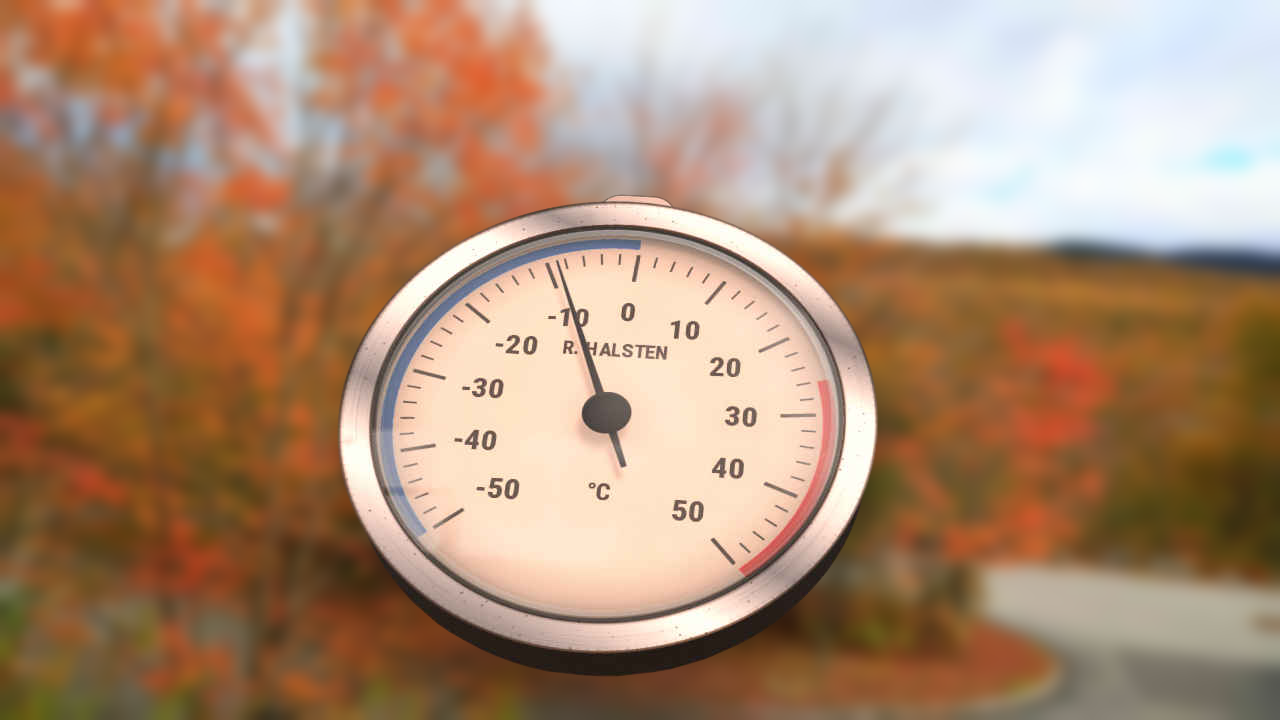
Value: -9
